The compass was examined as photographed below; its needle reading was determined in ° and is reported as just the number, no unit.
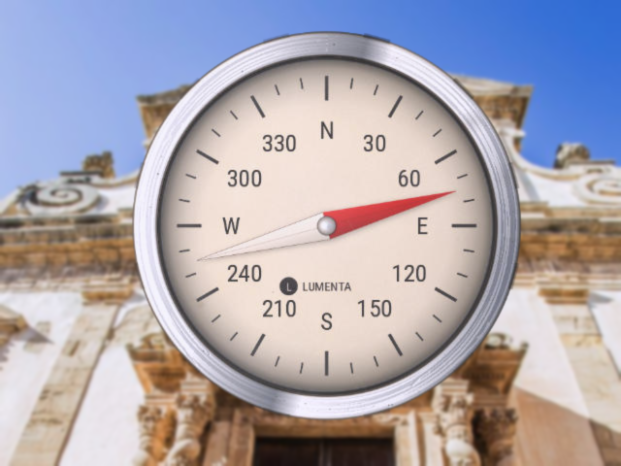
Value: 75
